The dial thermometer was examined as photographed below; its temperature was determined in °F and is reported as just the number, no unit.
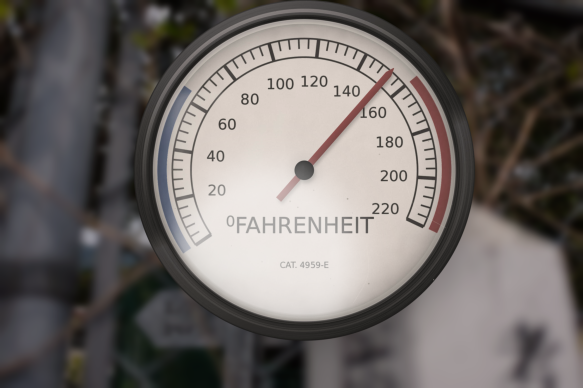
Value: 152
